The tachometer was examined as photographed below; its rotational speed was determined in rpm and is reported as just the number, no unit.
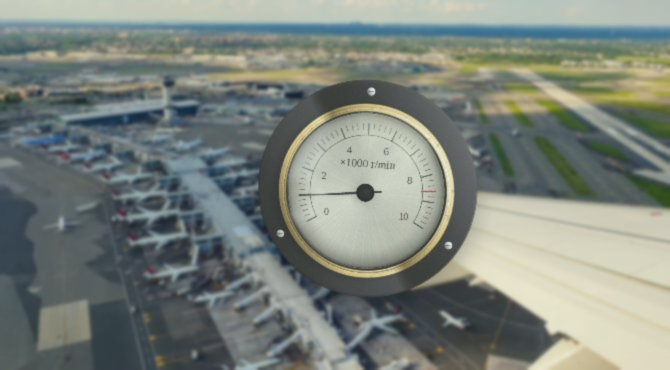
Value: 1000
